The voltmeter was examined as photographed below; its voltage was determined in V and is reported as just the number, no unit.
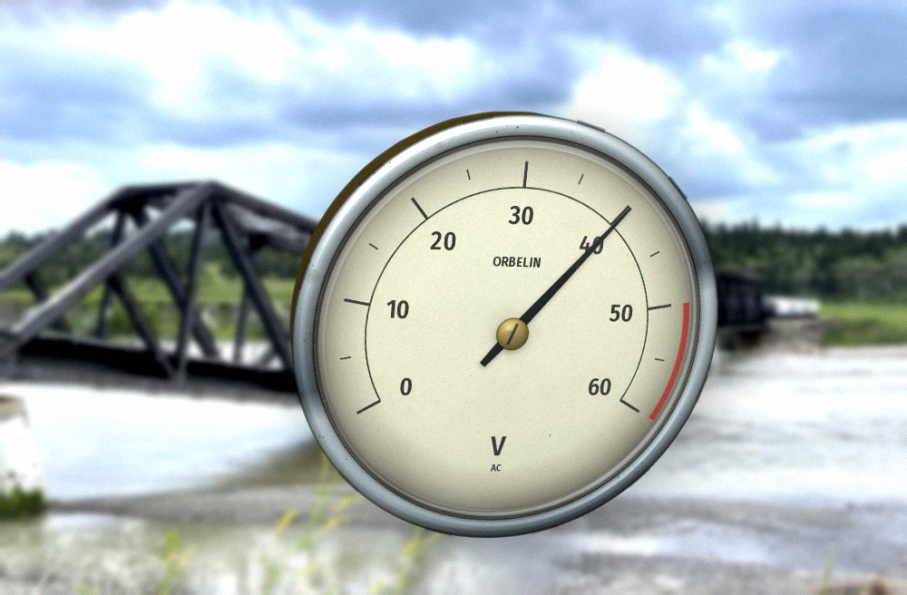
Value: 40
